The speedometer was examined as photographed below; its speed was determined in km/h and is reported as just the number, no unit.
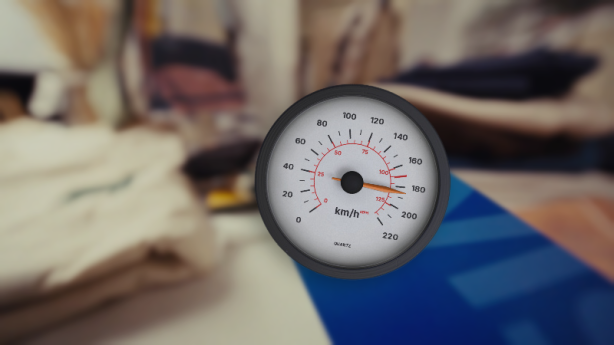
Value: 185
